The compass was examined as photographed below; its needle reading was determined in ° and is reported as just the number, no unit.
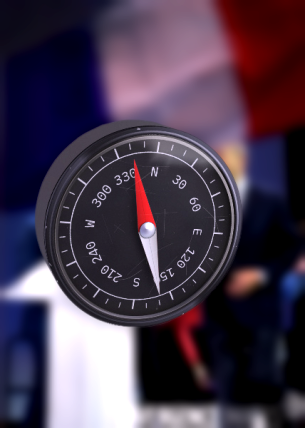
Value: 340
